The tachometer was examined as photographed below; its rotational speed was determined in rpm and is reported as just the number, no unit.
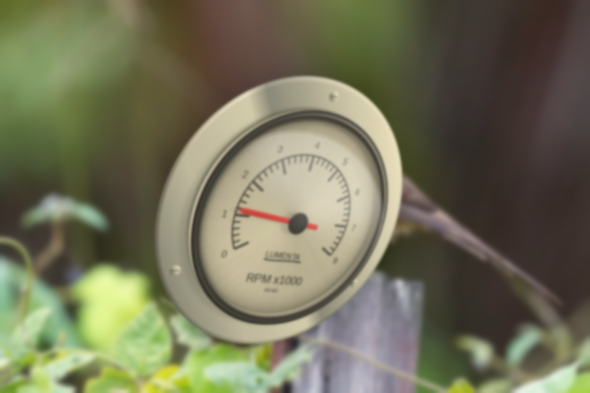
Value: 1200
